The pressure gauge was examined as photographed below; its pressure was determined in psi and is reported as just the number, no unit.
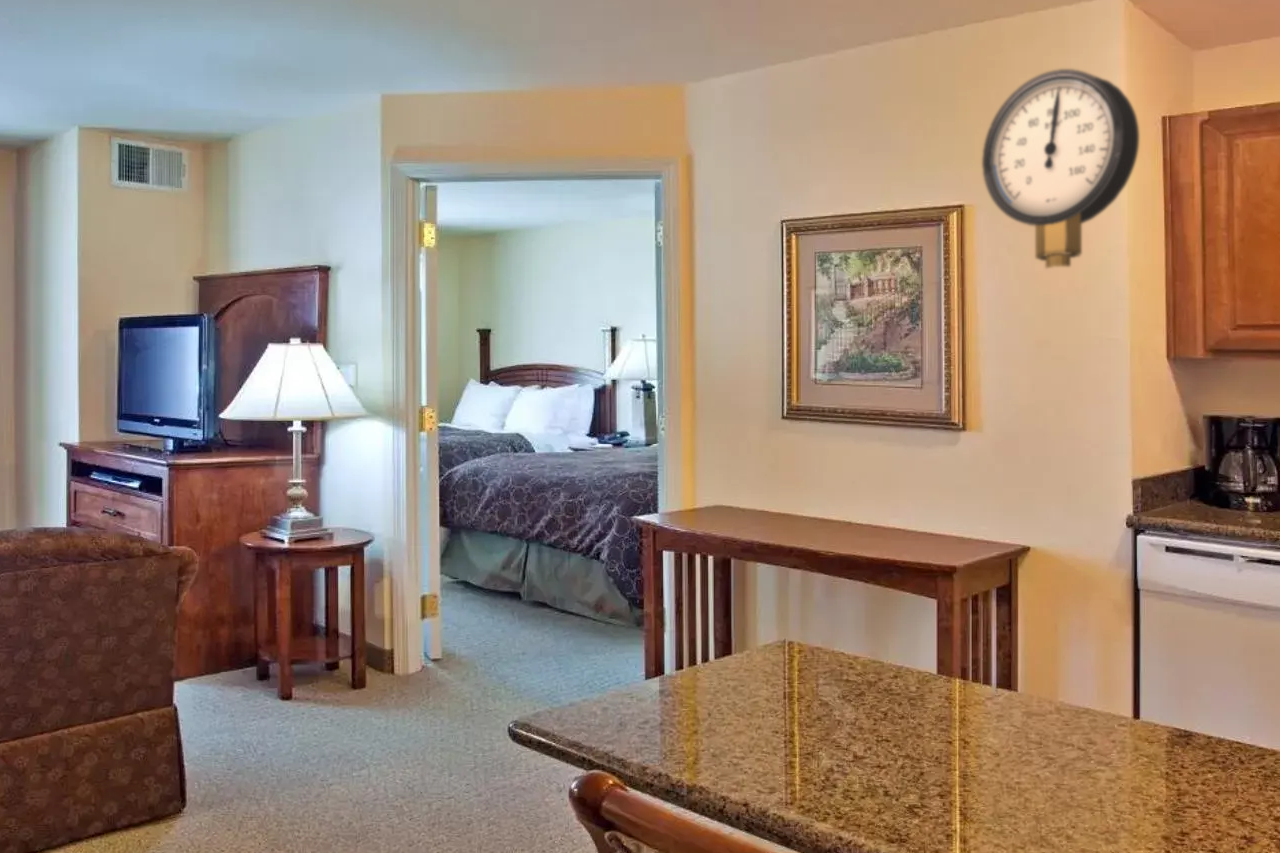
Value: 85
